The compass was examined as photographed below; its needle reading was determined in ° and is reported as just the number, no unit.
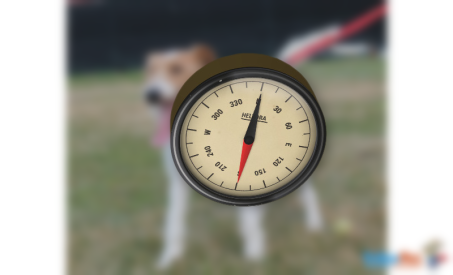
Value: 180
